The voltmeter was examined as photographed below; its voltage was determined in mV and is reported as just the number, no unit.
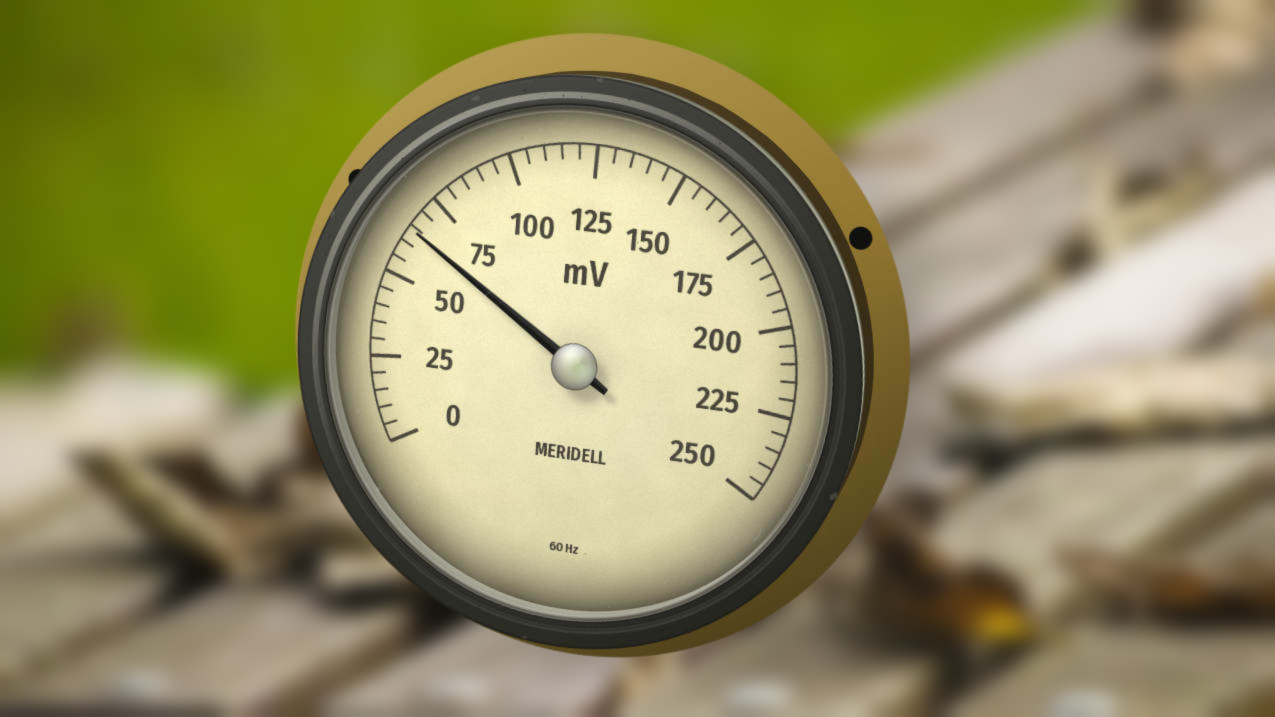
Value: 65
